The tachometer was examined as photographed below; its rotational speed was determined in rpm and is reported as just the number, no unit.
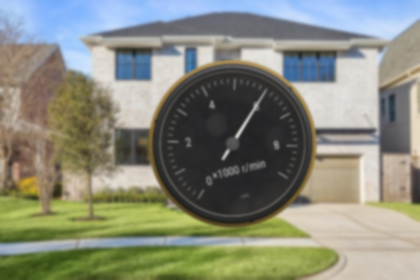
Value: 6000
